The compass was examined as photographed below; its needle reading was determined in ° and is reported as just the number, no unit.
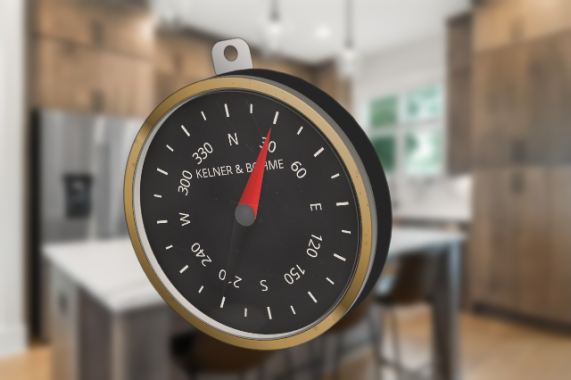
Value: 30
